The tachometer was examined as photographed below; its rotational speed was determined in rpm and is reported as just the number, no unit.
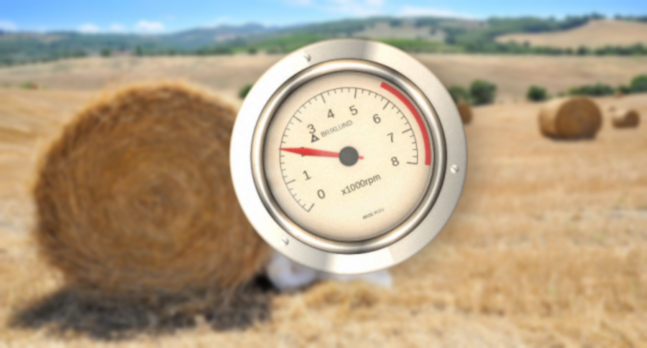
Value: 2000
